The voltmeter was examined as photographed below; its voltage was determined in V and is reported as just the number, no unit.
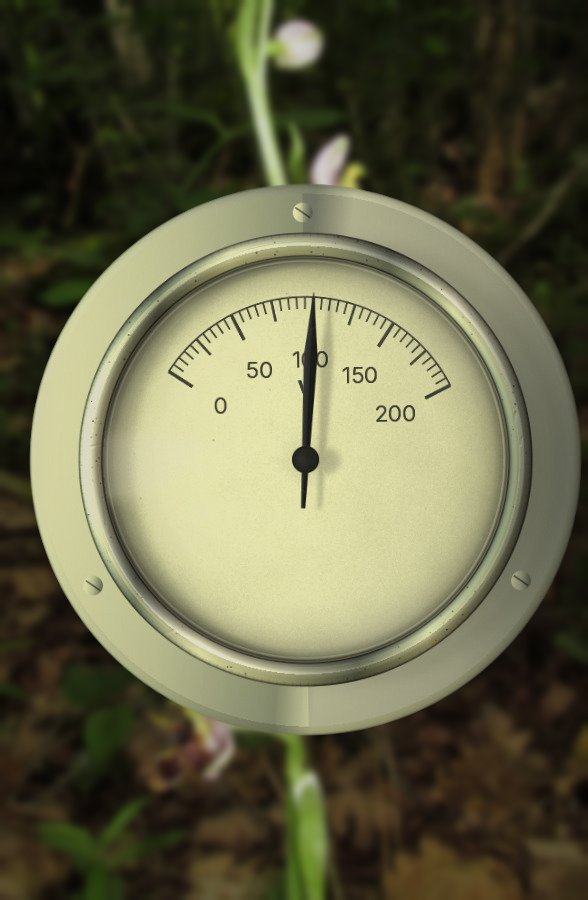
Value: 100
